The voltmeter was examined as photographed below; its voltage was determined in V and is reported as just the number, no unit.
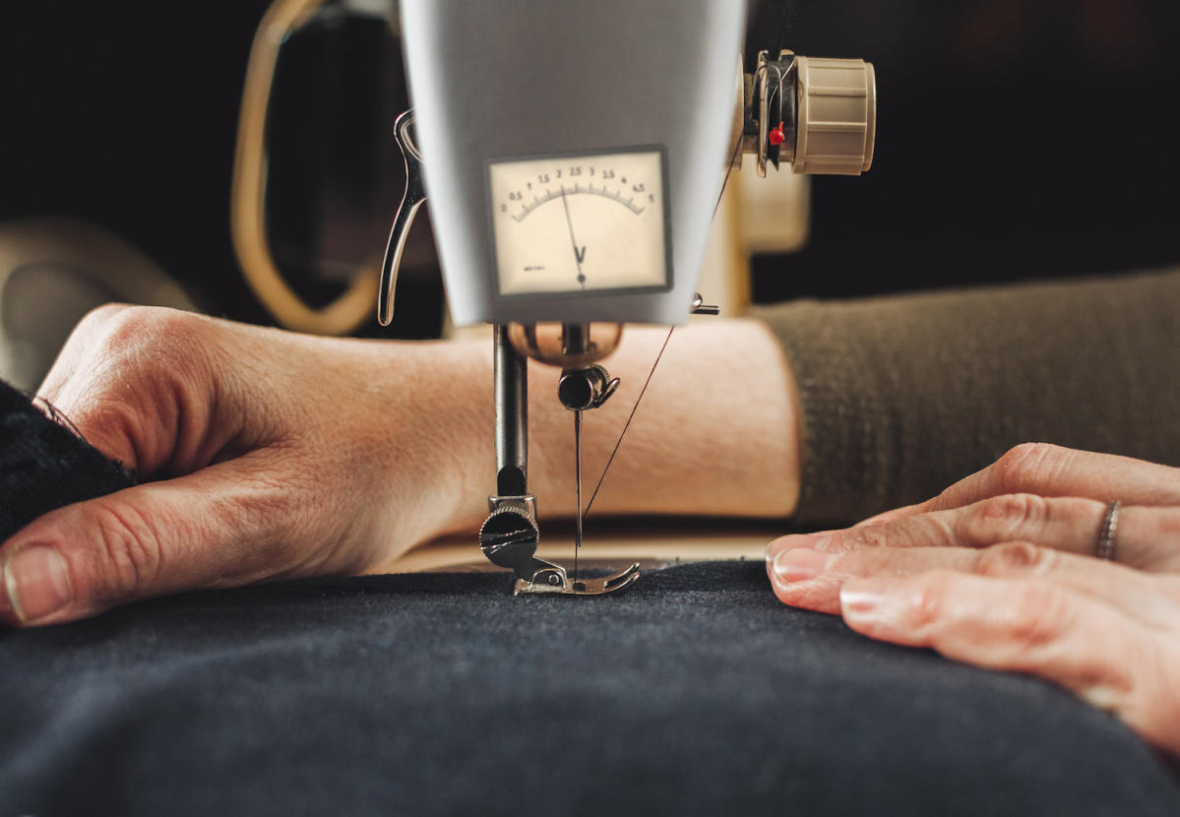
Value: 2
